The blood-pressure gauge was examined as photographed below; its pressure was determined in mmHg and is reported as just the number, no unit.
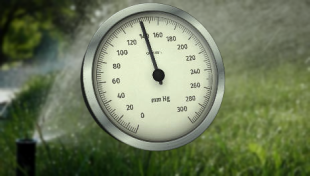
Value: 140
